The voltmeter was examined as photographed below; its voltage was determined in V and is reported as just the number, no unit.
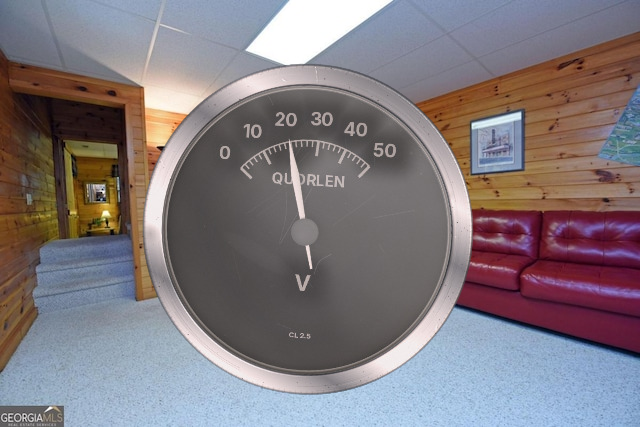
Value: 20
